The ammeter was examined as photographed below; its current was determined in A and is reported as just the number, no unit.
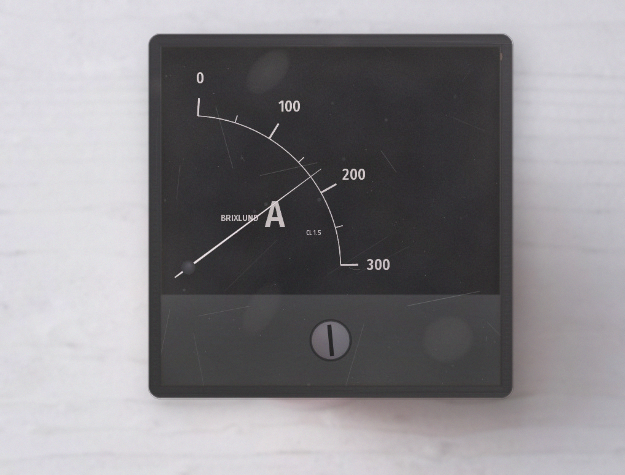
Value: 175
